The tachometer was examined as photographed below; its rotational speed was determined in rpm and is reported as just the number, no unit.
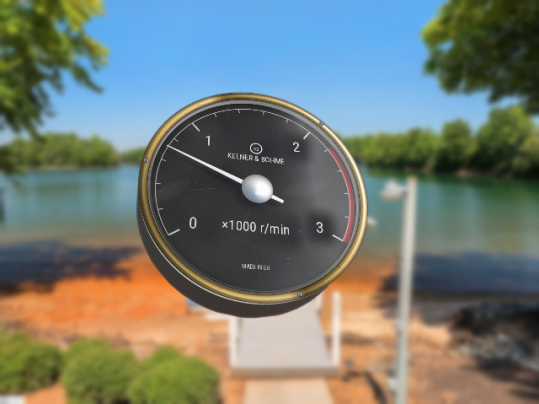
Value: 700
